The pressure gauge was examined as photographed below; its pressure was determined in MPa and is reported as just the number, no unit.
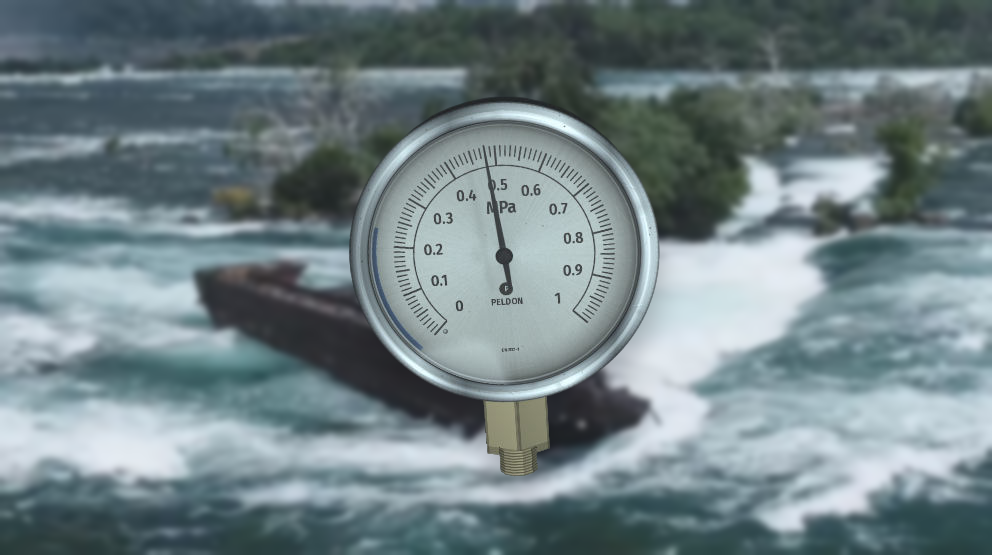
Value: 0.48
